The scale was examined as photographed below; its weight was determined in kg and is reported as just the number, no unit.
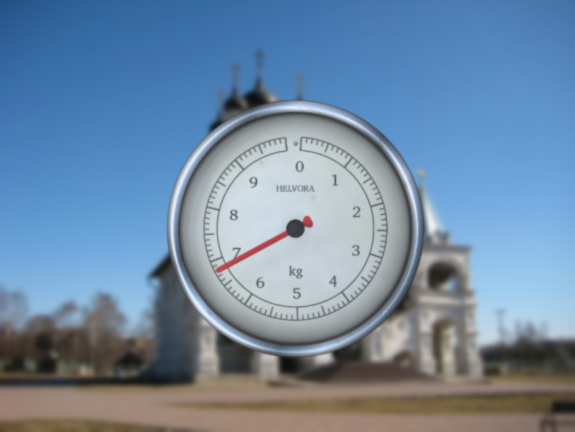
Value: 6.8
